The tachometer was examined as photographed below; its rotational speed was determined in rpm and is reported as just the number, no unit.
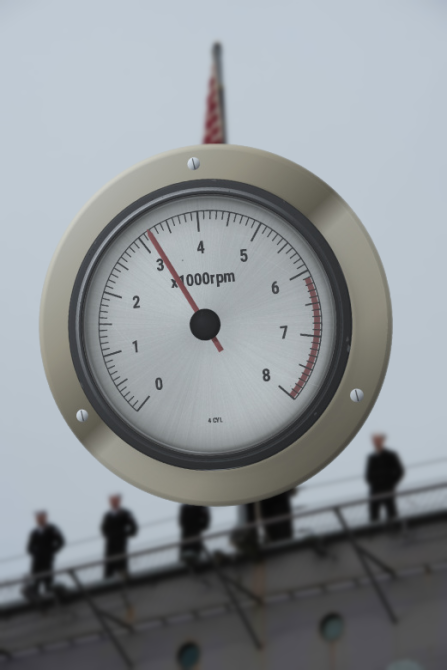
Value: 3200
